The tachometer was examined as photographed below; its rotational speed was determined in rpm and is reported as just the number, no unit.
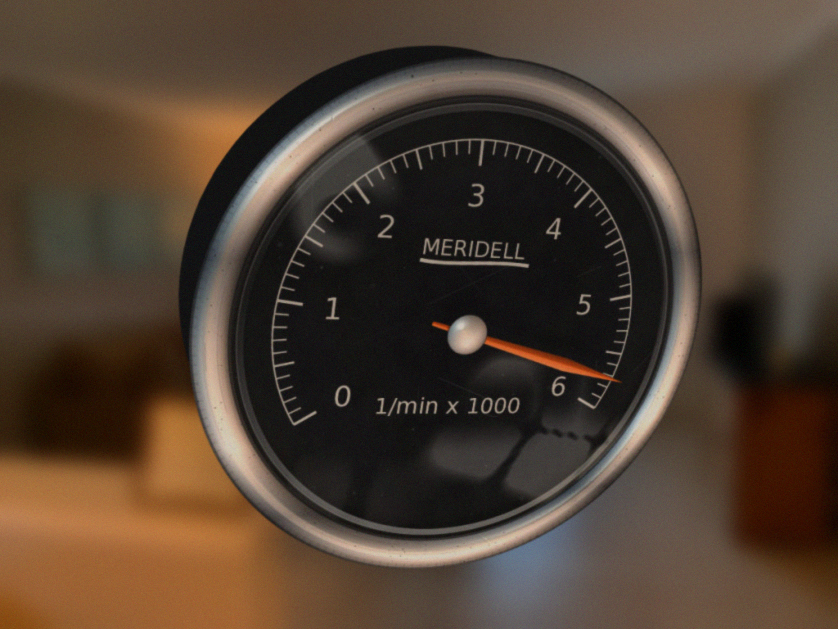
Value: 5700
